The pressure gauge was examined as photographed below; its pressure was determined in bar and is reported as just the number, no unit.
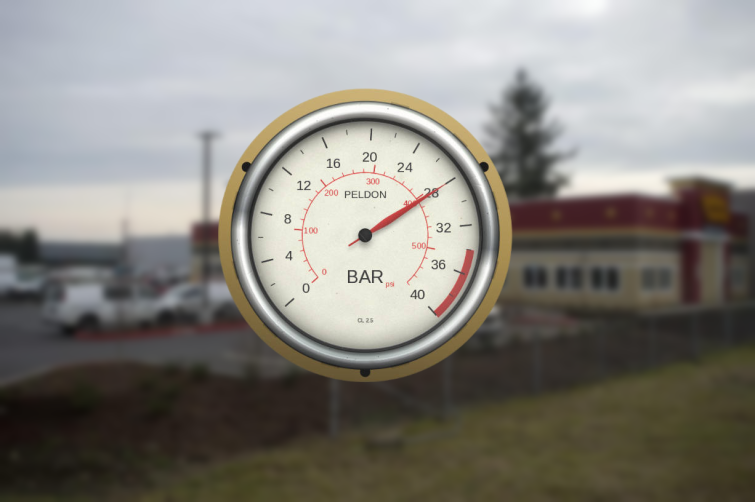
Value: 28
